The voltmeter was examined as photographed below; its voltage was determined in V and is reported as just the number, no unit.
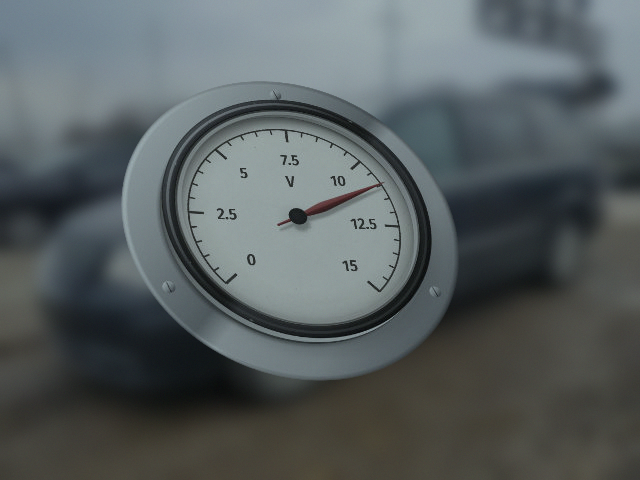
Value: 11
